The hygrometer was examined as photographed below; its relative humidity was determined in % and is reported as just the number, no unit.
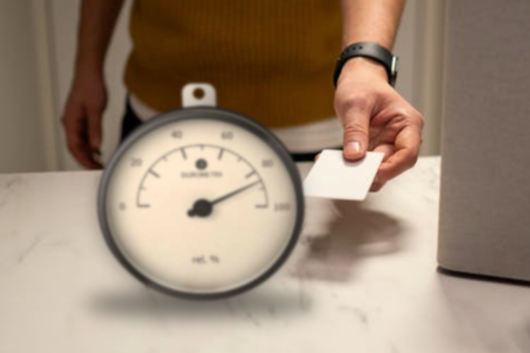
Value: 85
